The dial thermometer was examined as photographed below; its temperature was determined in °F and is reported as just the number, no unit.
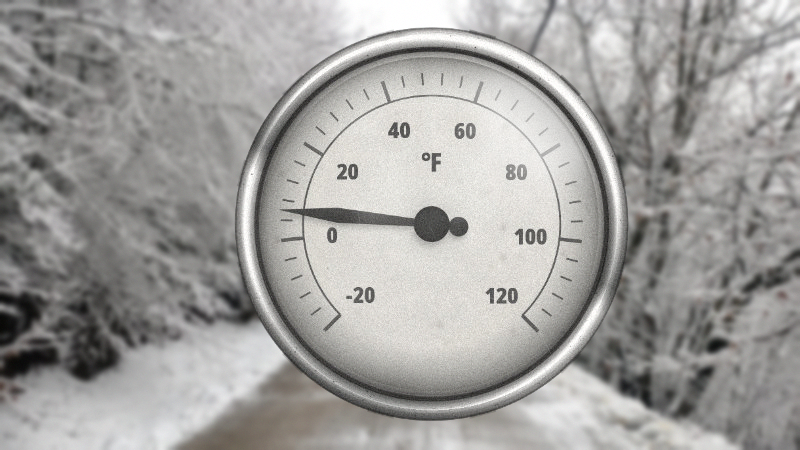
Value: 6
